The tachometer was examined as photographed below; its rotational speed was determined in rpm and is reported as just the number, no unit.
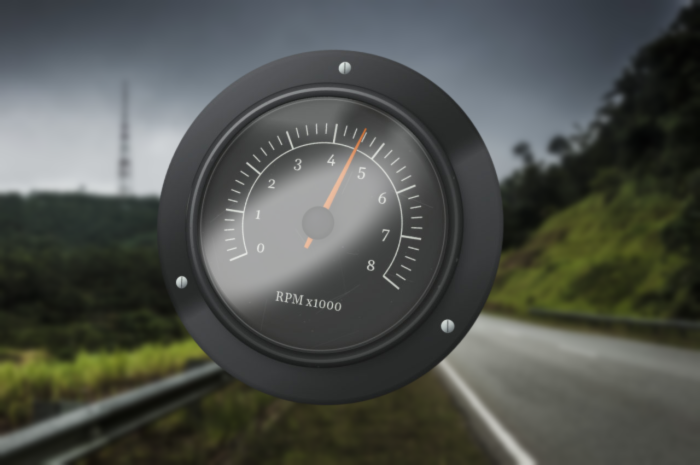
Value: 4600
